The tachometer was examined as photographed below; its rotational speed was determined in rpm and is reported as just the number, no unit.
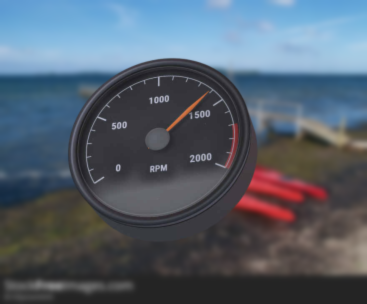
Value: 1400
